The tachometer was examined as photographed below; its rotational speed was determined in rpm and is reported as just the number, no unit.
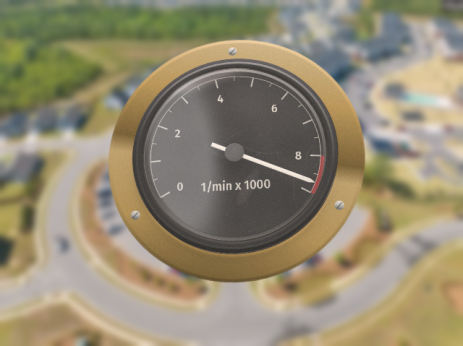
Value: 8750
